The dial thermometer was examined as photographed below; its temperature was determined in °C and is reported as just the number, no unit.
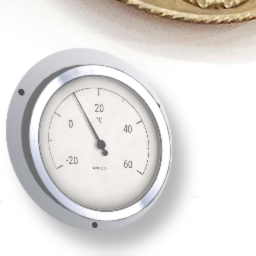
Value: 10
